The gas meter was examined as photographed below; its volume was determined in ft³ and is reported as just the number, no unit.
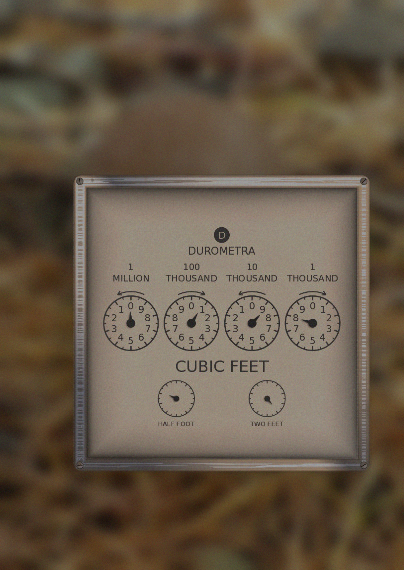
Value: 8800
